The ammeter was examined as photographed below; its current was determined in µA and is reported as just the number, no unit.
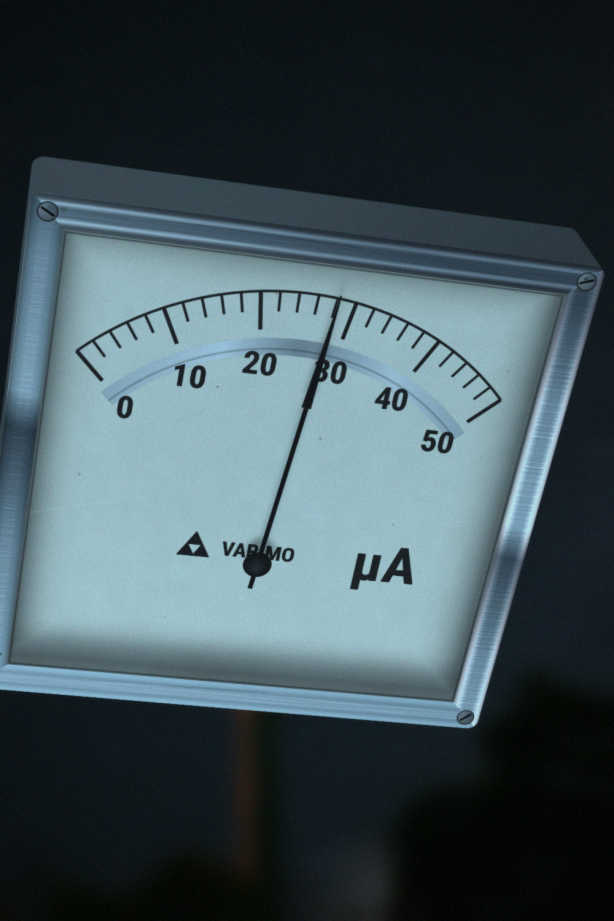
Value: 28
